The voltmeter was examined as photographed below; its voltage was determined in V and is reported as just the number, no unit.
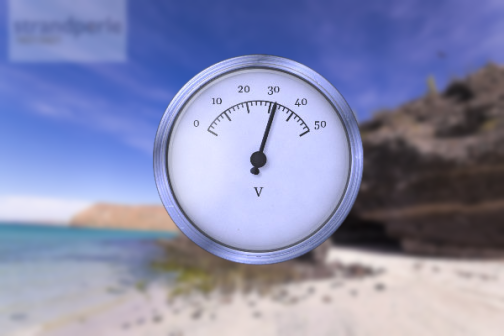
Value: 32
